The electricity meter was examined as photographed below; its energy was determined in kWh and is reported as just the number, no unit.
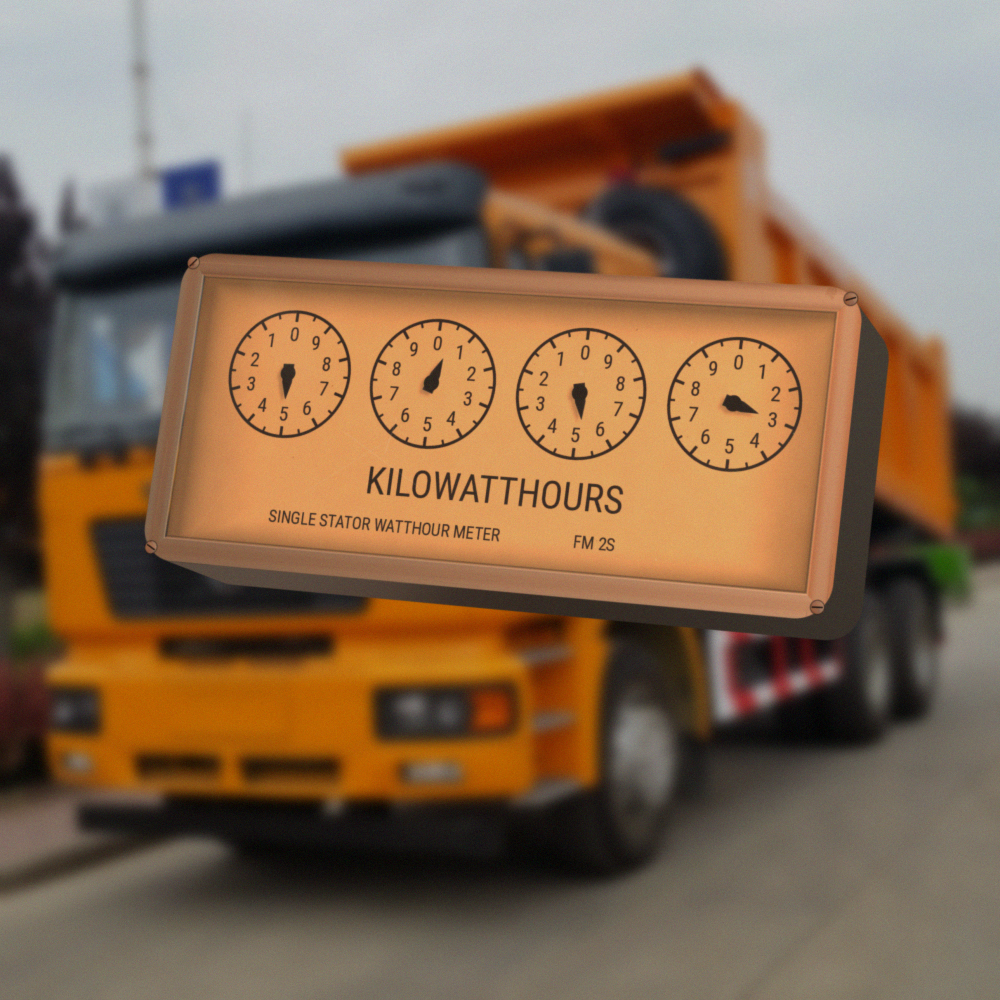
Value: 5053
